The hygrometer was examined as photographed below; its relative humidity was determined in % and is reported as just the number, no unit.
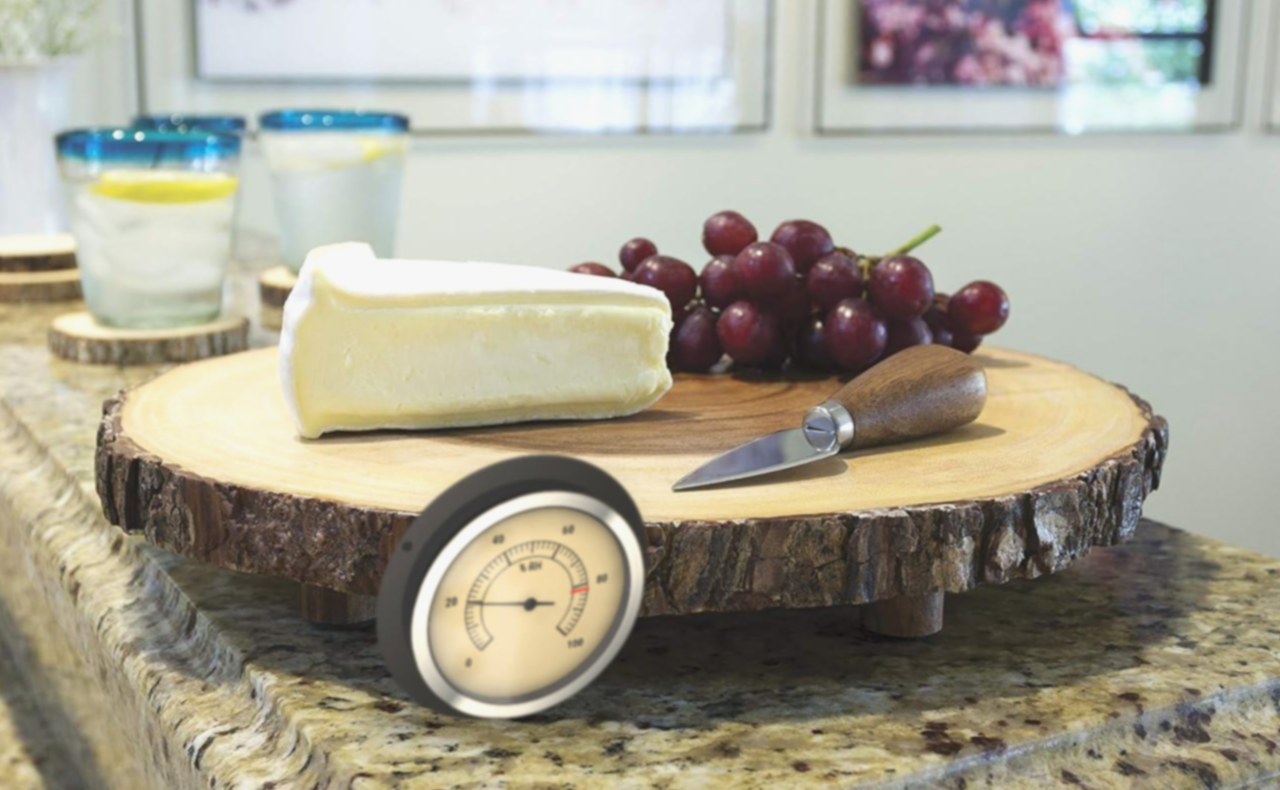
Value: 20
